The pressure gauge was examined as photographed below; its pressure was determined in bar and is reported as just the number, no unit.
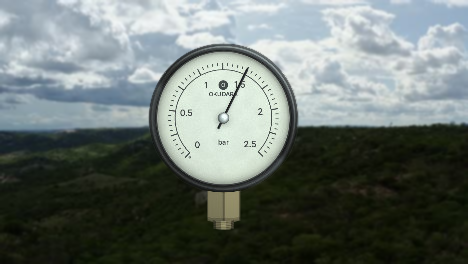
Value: 1.5
